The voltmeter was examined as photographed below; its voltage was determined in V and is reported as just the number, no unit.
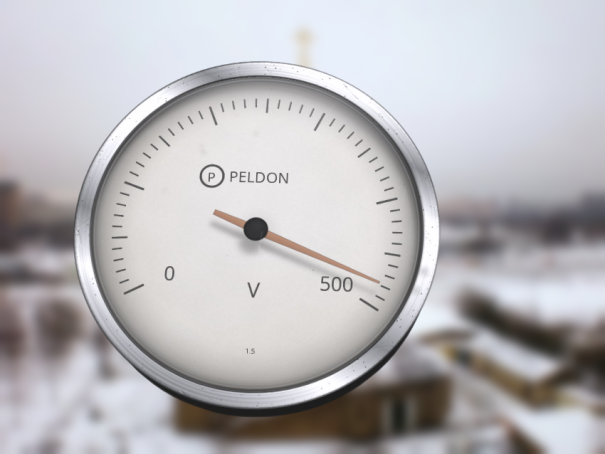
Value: 480
